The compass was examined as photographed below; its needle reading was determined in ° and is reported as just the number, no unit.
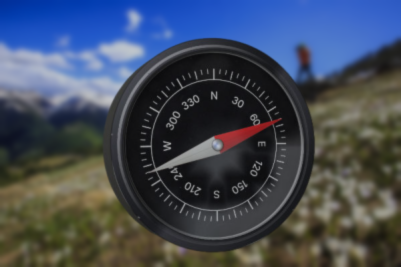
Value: 70
